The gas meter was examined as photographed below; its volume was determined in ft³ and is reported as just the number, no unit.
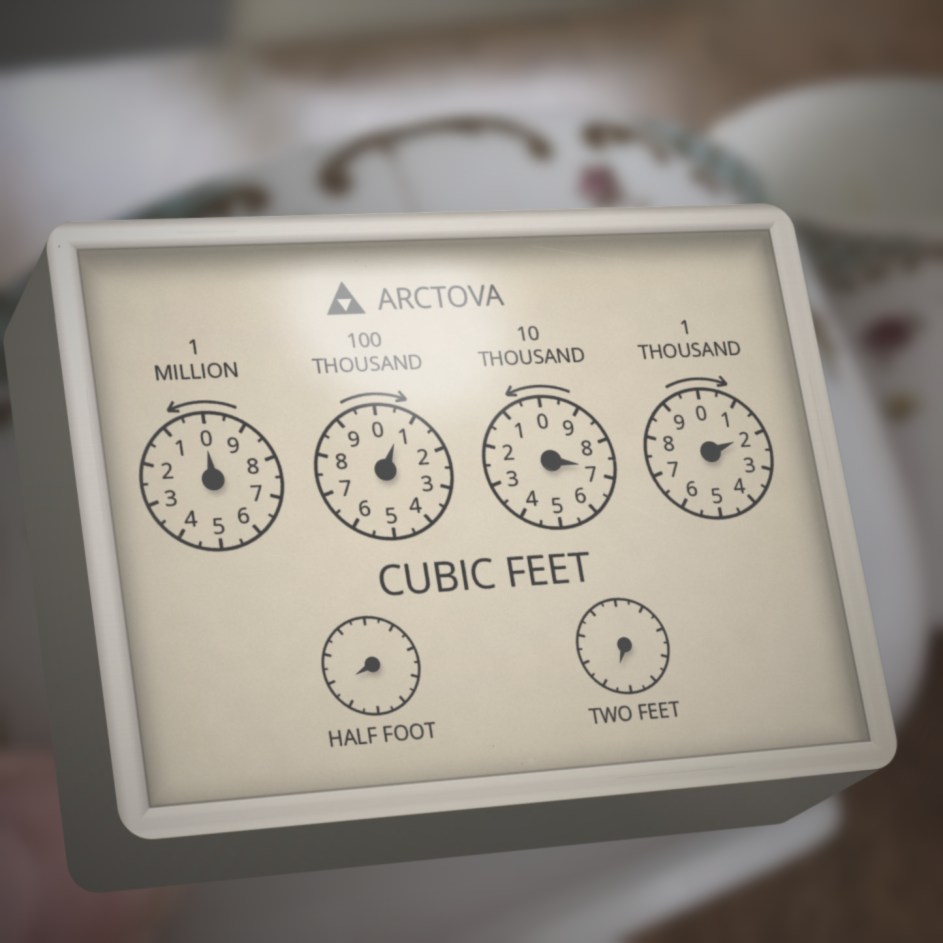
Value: 7200
